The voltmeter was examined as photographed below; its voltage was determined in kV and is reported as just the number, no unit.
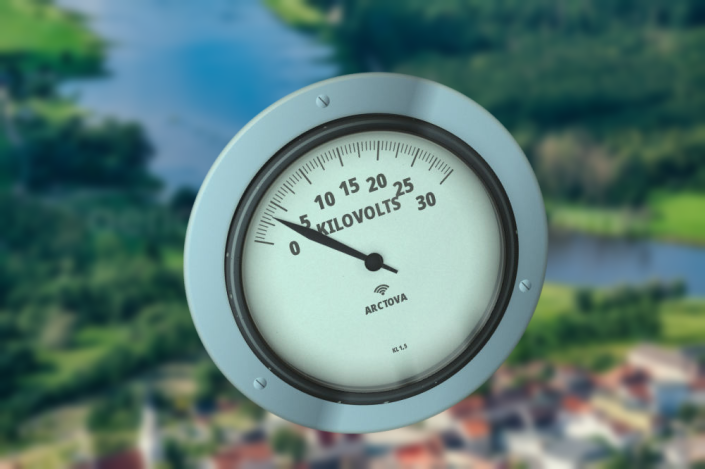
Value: 3.5
